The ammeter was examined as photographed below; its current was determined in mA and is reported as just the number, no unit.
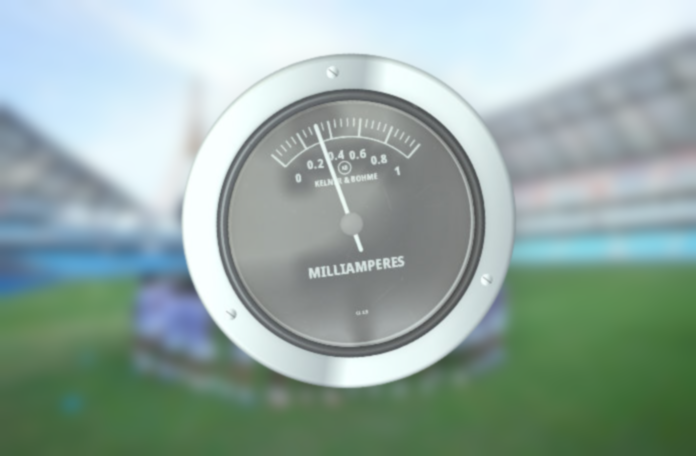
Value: 0.32
